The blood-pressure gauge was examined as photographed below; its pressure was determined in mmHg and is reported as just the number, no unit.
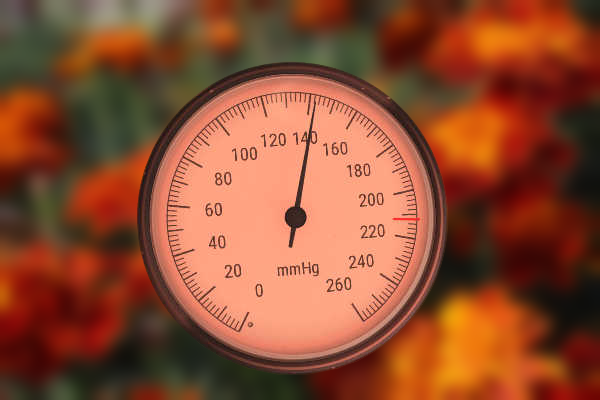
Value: 142
